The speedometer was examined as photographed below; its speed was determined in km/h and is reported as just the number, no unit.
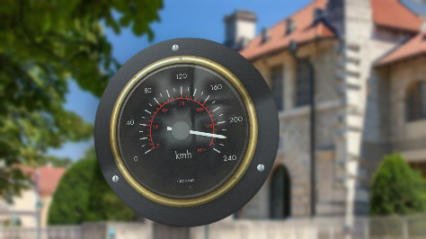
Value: 220
